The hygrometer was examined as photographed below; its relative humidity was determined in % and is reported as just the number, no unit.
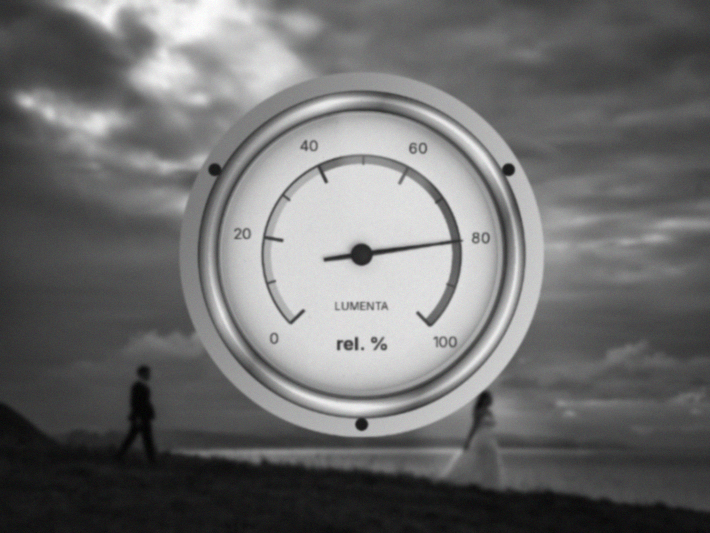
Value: 80
